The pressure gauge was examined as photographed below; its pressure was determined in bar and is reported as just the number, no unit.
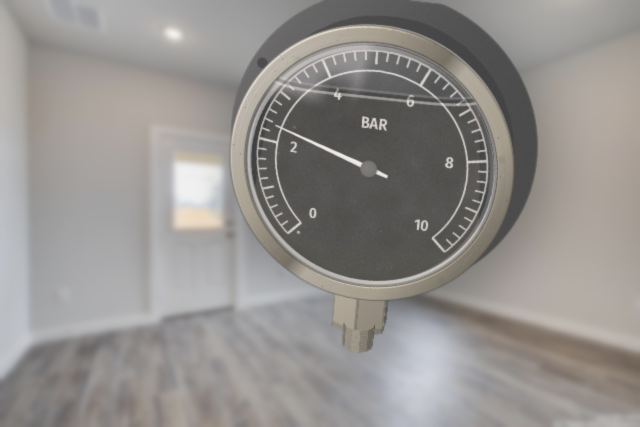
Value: 2.4
